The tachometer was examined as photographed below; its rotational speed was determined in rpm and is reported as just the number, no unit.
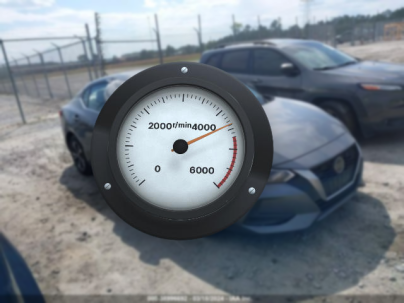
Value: 4400
